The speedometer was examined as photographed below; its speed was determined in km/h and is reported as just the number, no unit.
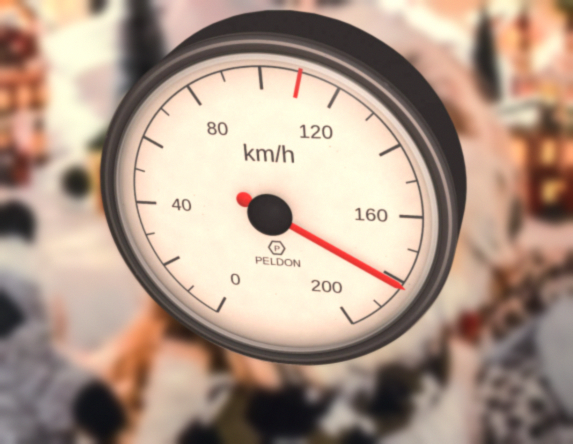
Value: 180
